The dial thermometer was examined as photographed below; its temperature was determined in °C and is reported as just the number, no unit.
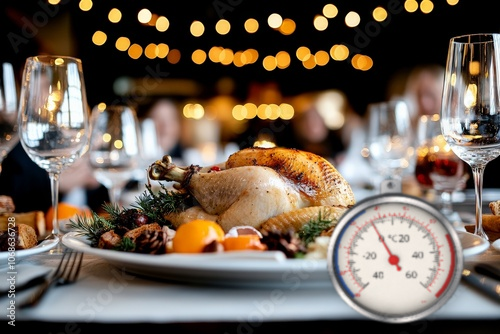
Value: 0
